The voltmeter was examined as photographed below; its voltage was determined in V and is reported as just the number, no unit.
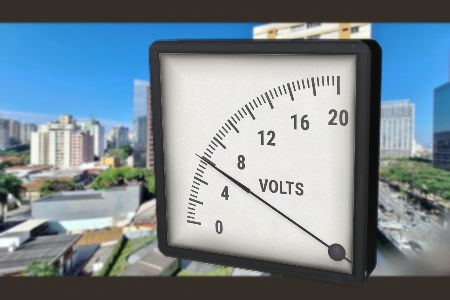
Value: 6
